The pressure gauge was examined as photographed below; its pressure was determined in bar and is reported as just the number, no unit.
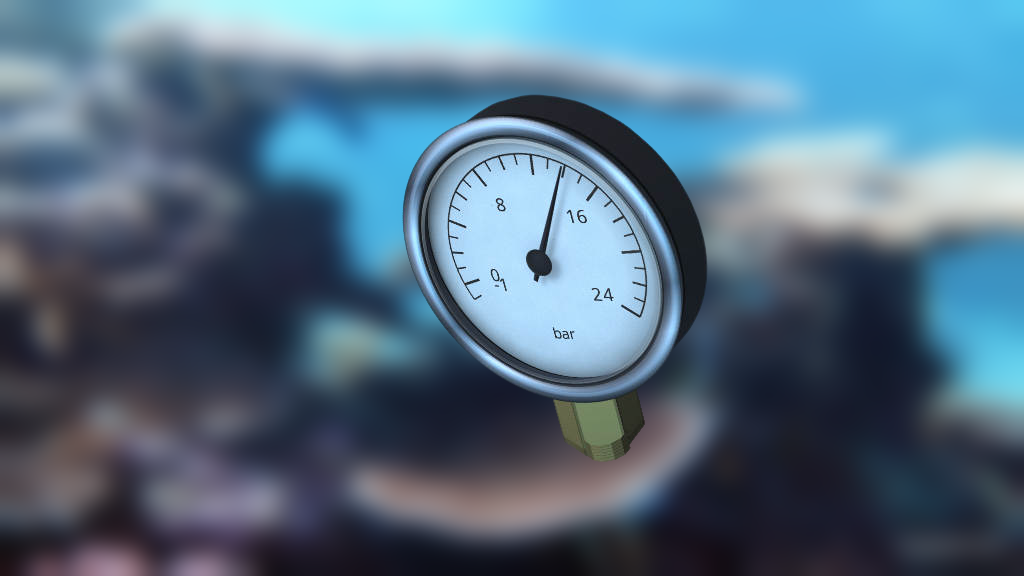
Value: 14
